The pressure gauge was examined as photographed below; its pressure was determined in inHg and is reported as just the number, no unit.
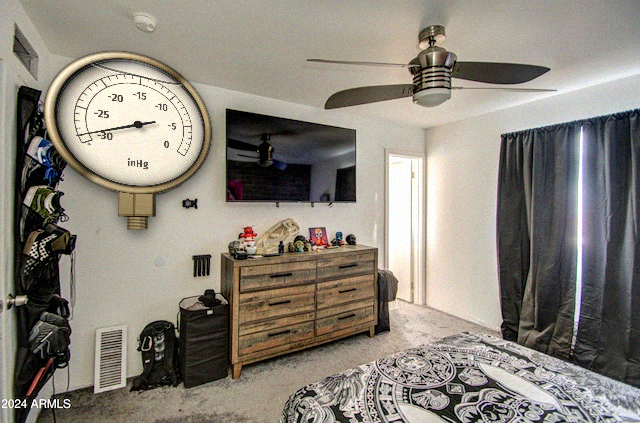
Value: -29
